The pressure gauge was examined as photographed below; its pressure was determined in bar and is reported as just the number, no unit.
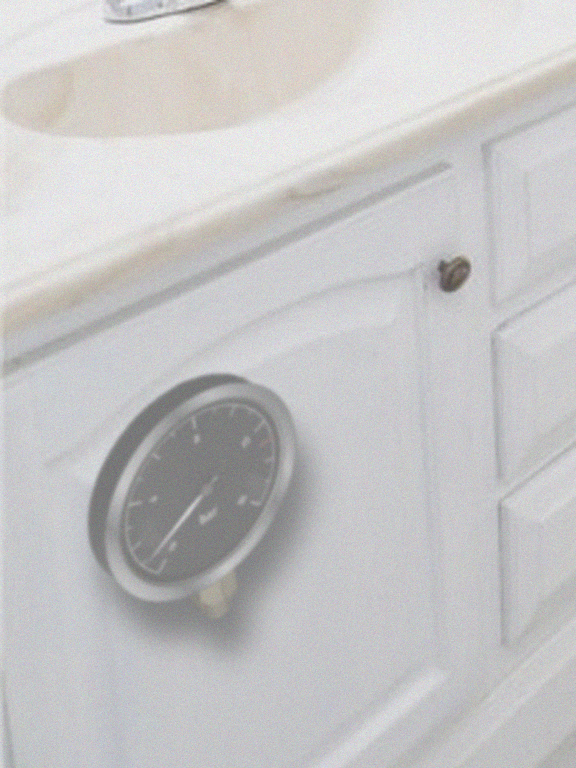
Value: 1
